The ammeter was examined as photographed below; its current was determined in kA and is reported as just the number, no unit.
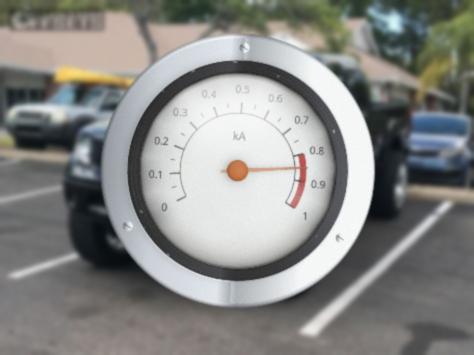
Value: 0.85
